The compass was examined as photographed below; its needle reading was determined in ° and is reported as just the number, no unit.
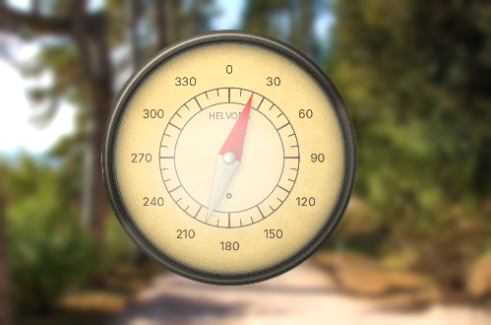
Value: 20
